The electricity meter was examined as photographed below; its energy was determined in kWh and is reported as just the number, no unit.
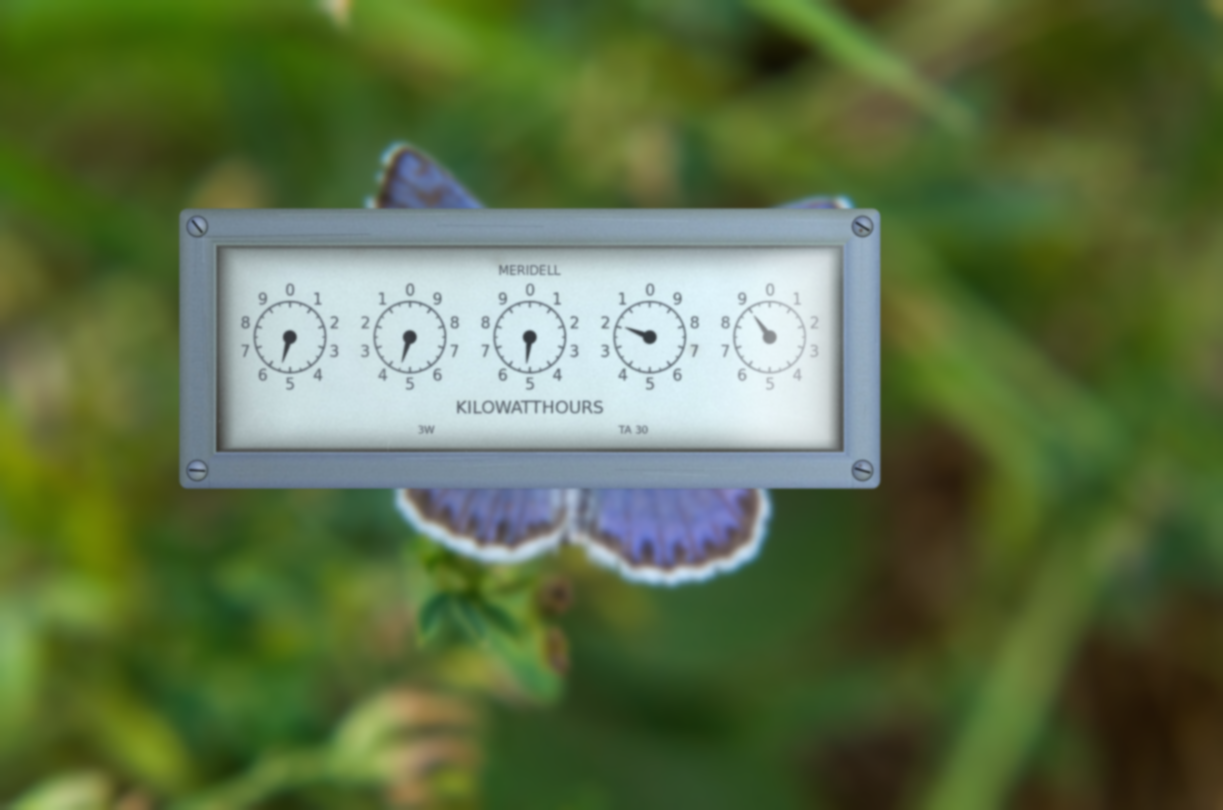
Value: 54519
